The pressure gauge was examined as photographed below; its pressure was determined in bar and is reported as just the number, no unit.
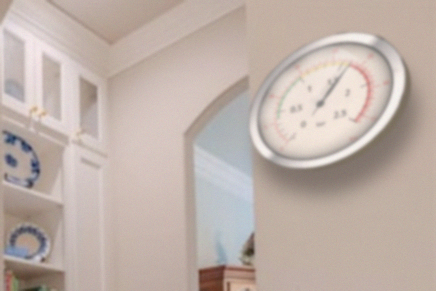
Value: 1.6
